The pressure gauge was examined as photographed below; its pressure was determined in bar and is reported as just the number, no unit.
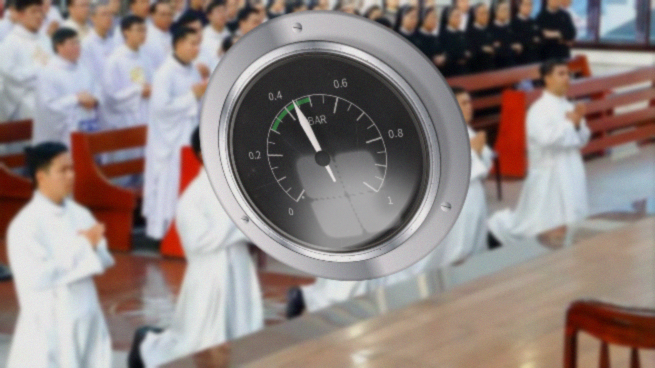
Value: 0.45
